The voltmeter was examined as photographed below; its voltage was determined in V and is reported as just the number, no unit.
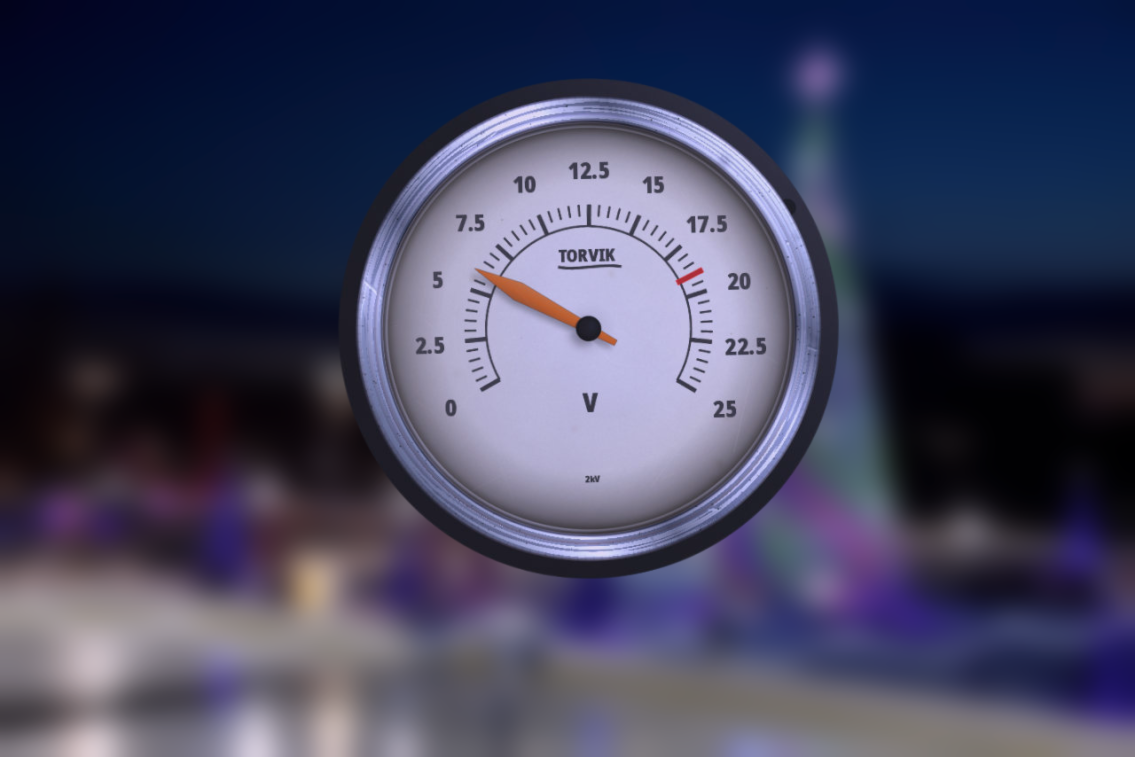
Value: 6
